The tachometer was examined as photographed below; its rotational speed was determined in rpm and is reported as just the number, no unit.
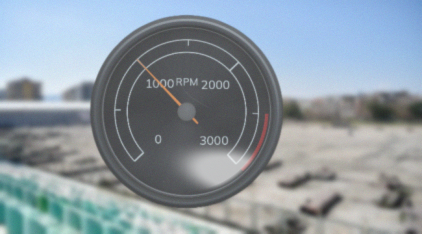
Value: 1000
